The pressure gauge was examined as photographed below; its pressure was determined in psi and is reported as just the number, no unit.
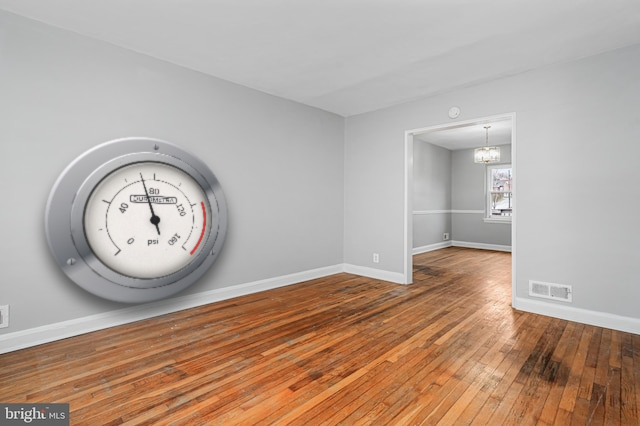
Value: 70
